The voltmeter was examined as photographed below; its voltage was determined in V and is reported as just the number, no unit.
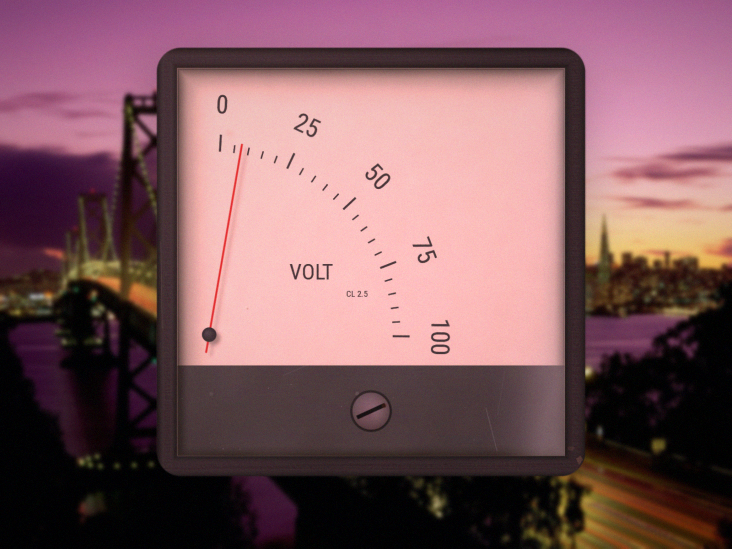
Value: 7.5
